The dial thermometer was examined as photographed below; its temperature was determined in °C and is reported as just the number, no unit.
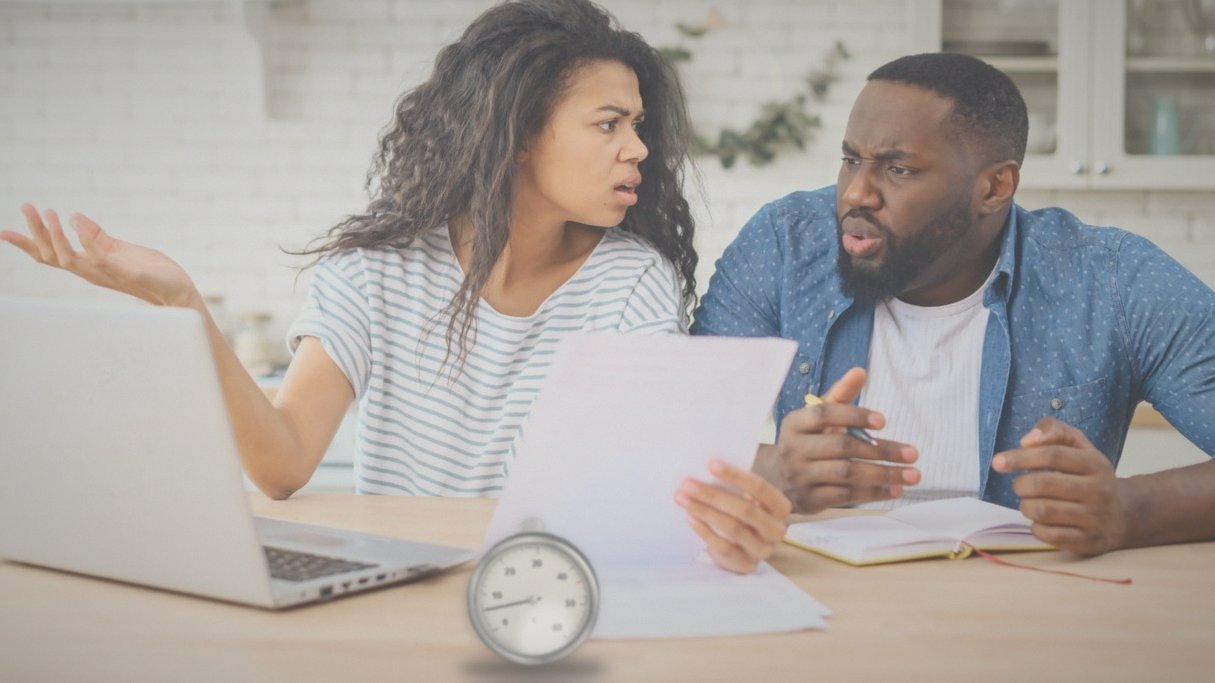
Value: 6
